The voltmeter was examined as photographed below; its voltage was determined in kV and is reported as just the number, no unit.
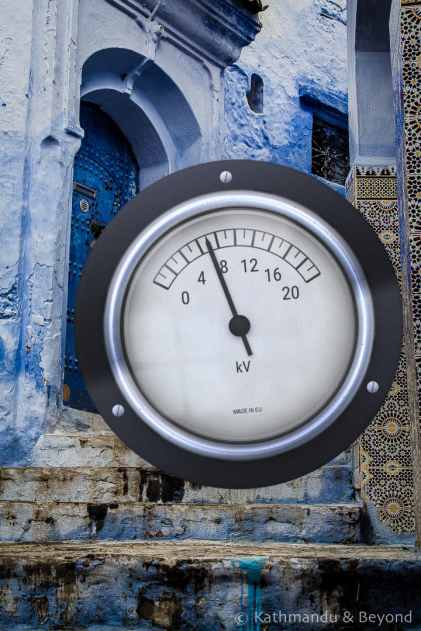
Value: 7
